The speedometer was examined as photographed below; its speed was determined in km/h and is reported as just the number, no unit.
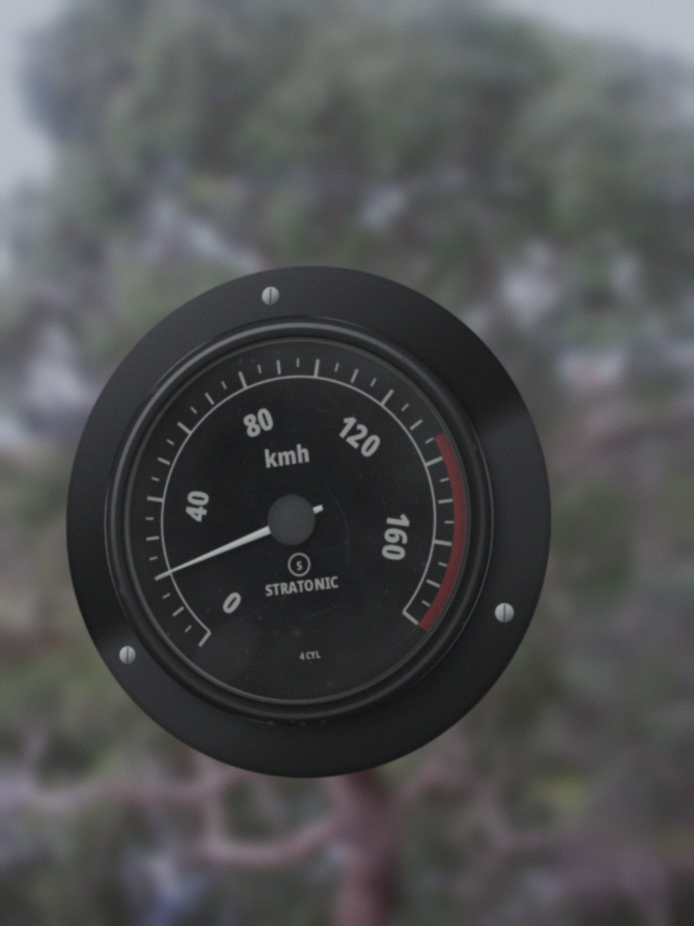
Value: 20
